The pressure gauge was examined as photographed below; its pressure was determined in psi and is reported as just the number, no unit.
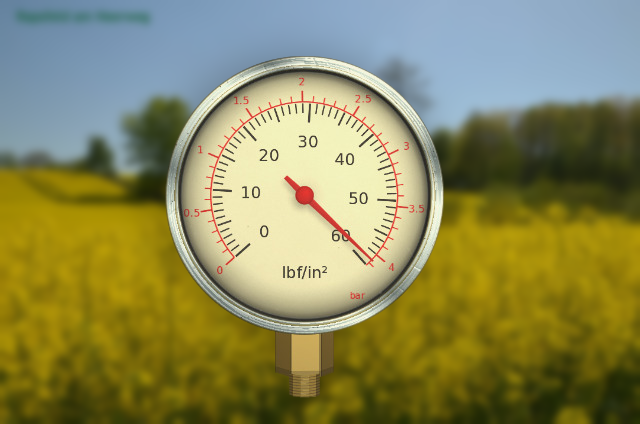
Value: 59
